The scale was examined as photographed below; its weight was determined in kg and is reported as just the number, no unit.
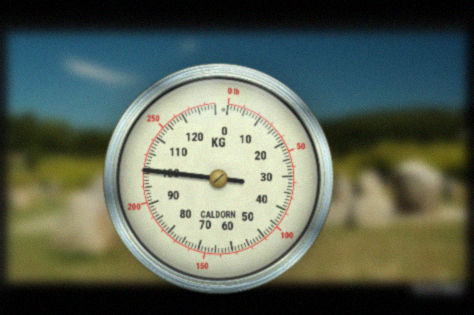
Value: 100
